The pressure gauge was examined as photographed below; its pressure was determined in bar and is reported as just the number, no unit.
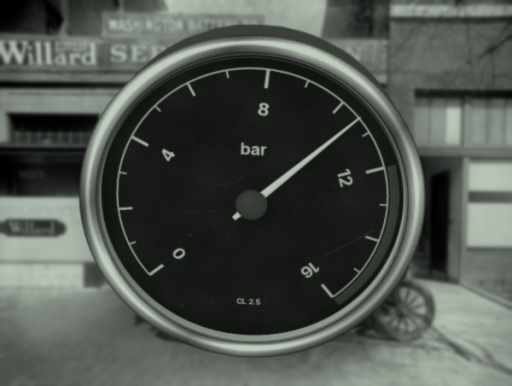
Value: 10.5
